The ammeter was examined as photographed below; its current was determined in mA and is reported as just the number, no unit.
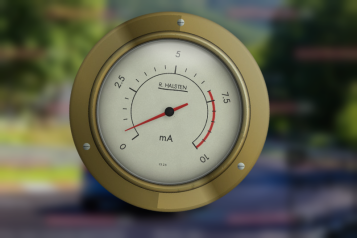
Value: 0.5
